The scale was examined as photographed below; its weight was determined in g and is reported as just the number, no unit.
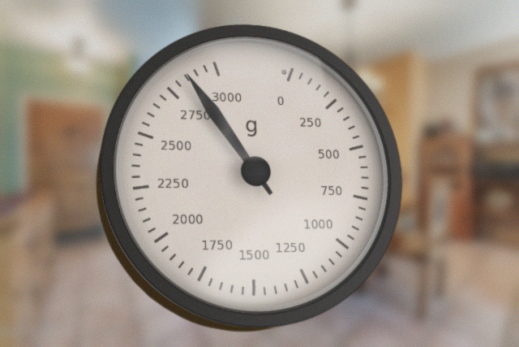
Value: 2850
